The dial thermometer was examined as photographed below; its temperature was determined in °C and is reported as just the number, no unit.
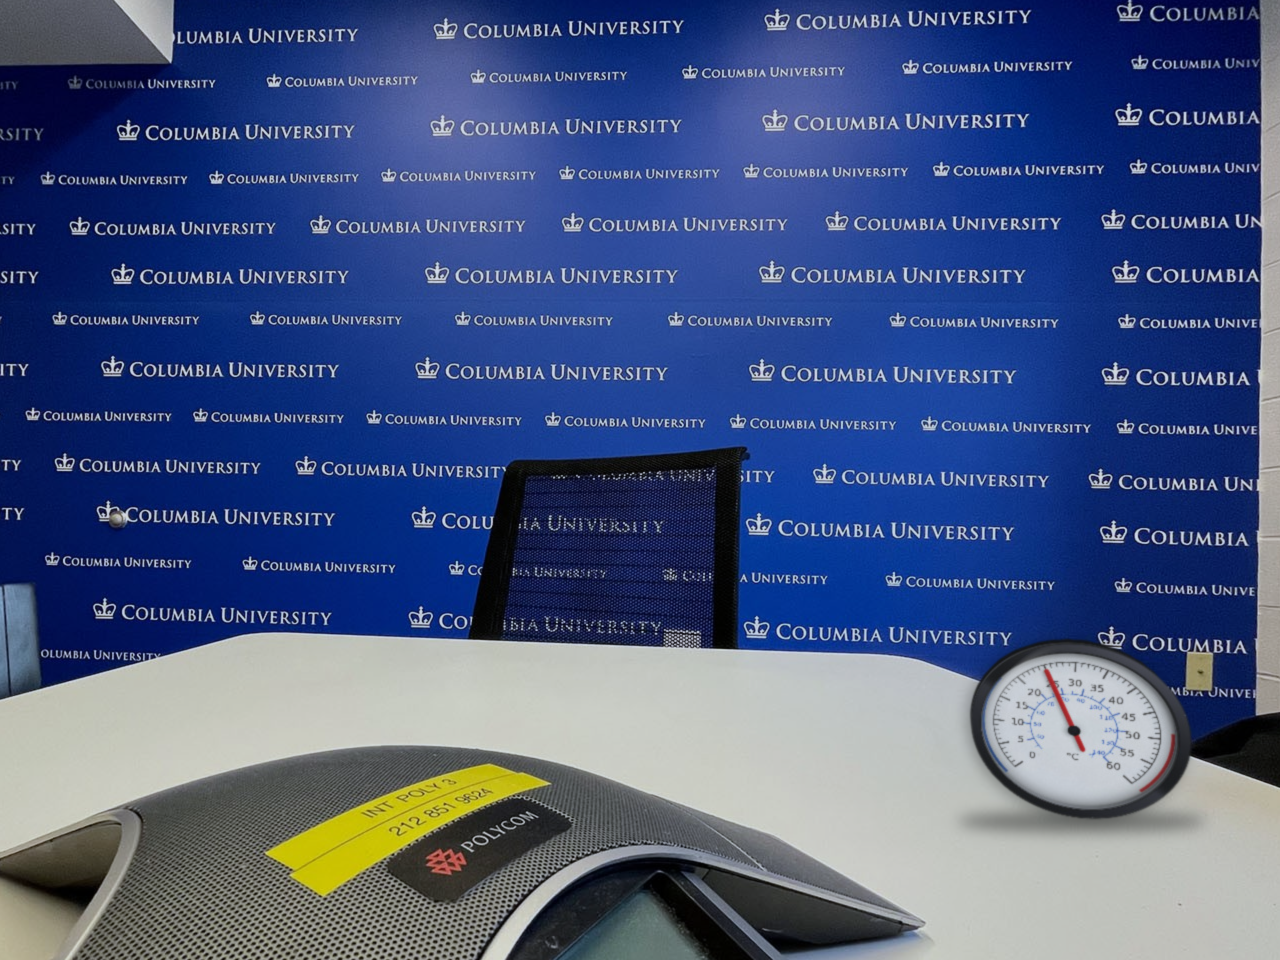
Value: 25
